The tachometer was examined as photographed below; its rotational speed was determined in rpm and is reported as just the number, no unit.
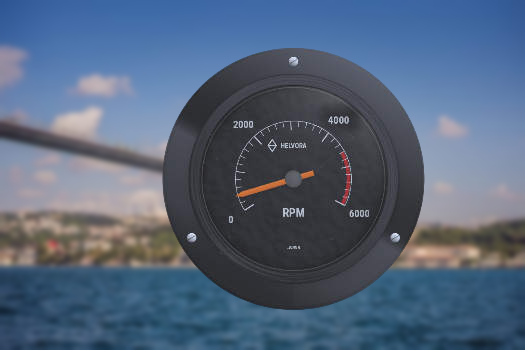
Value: 400
